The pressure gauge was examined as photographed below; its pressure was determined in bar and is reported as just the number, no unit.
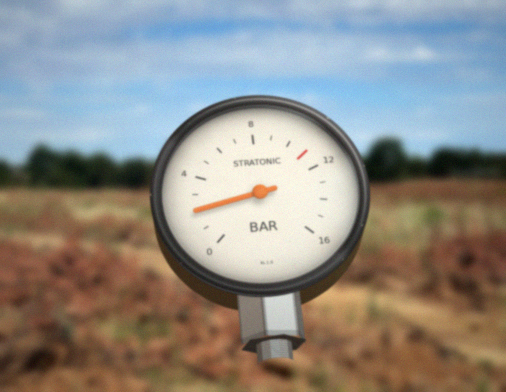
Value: 2
